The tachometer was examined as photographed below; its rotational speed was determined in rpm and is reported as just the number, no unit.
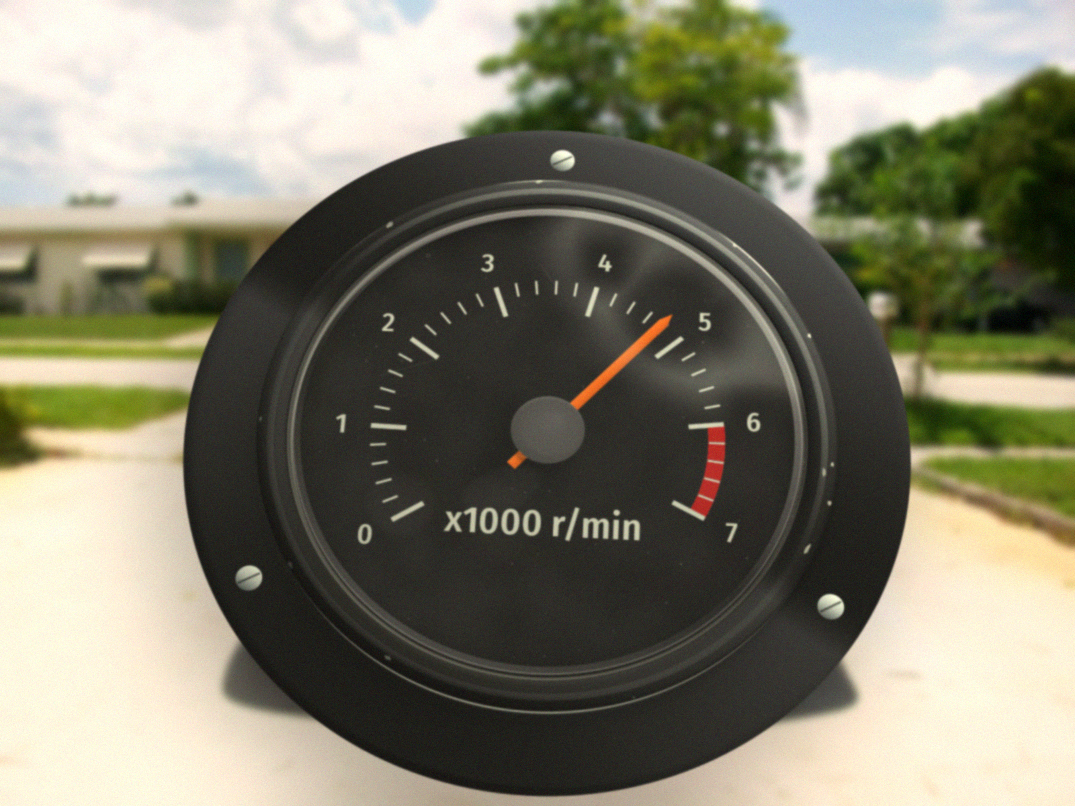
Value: 4800
